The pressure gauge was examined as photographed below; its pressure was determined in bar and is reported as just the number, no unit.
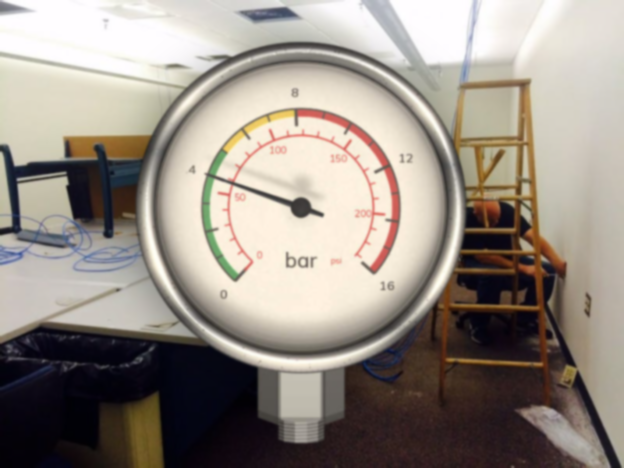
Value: 4
